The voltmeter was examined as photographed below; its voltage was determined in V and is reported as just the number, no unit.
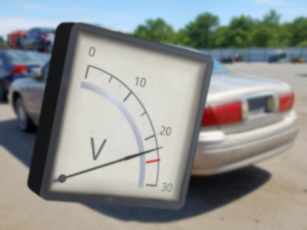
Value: 22.5
